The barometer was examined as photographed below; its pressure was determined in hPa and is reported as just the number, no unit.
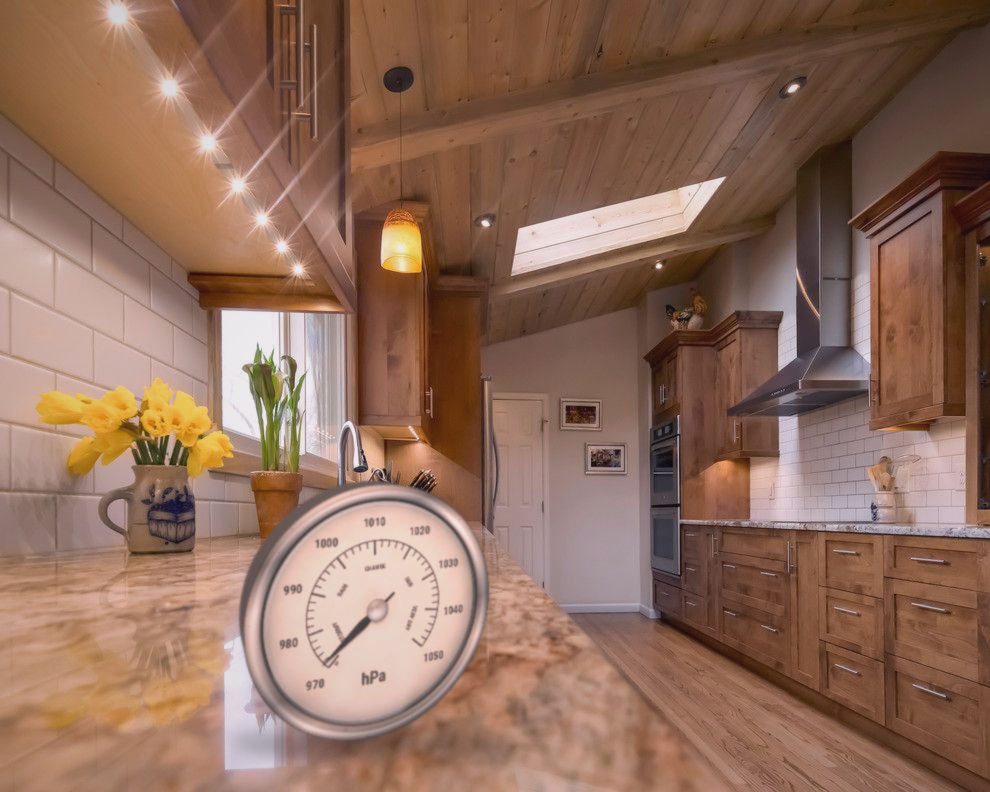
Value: 972
